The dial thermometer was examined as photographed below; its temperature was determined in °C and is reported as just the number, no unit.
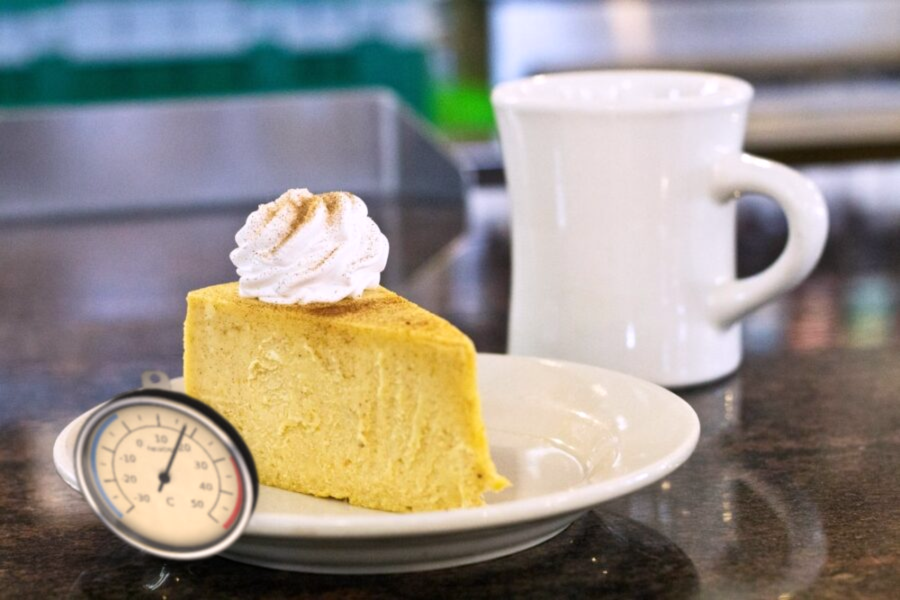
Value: 17.5
